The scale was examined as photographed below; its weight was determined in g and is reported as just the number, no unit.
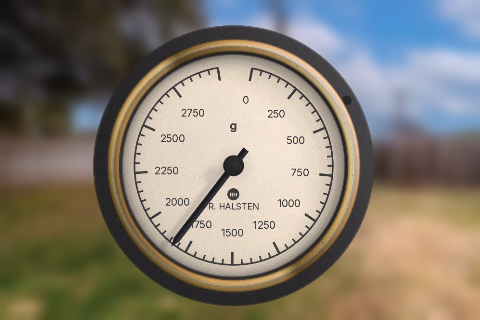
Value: 1825
